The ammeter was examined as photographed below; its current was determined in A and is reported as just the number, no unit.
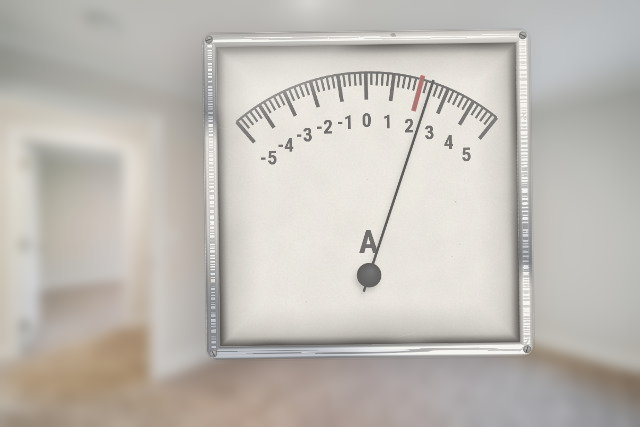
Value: 2.4
